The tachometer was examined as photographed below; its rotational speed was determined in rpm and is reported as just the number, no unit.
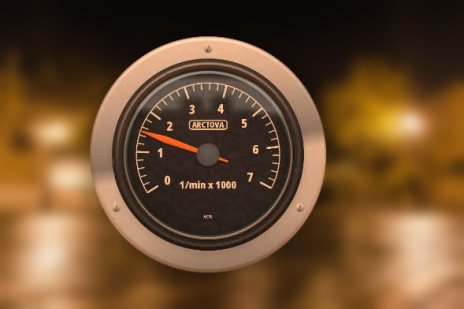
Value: 1500
